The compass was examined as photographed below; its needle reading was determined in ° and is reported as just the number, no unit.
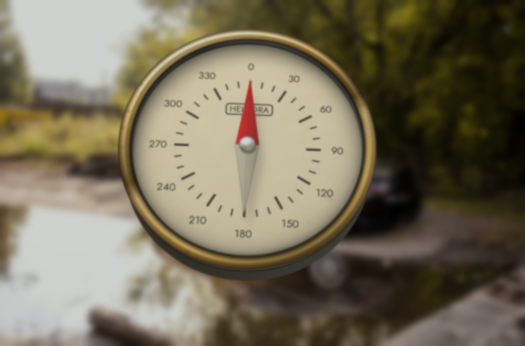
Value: 0
